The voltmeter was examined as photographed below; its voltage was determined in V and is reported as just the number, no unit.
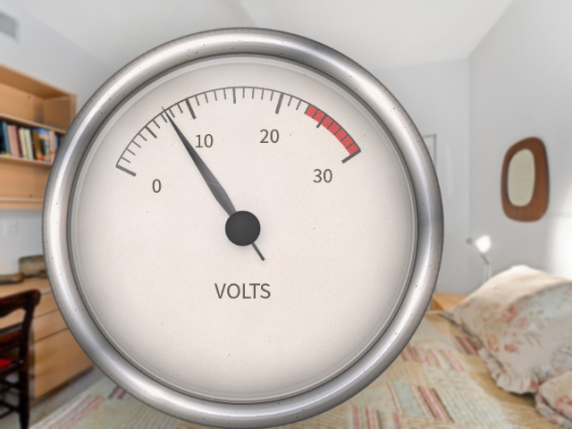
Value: 7.5
